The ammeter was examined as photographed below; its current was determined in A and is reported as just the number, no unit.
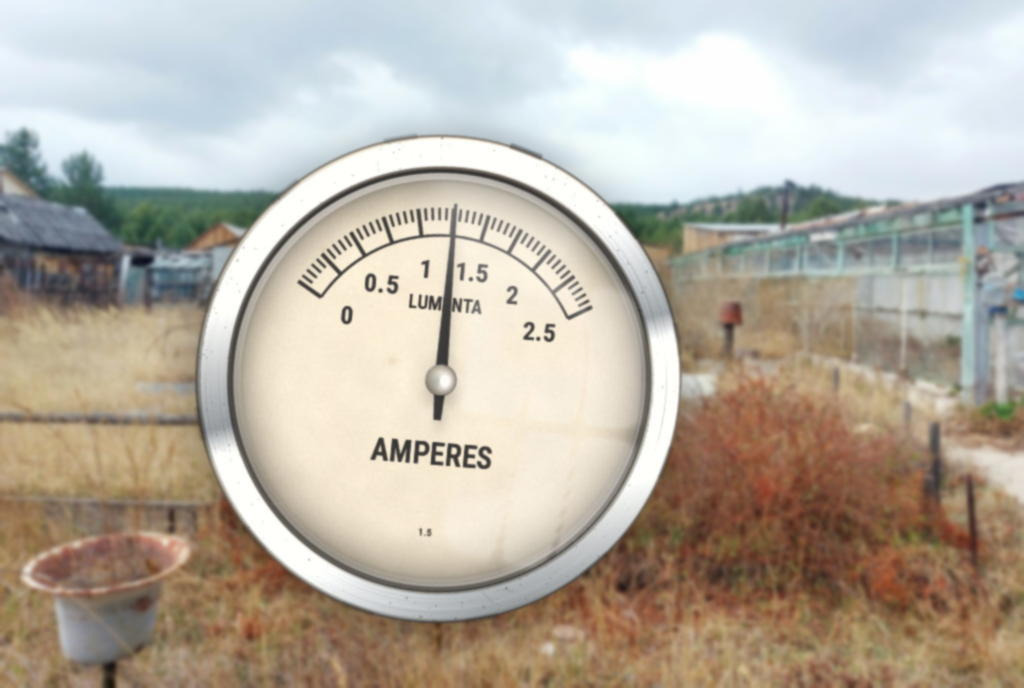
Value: 1.25
